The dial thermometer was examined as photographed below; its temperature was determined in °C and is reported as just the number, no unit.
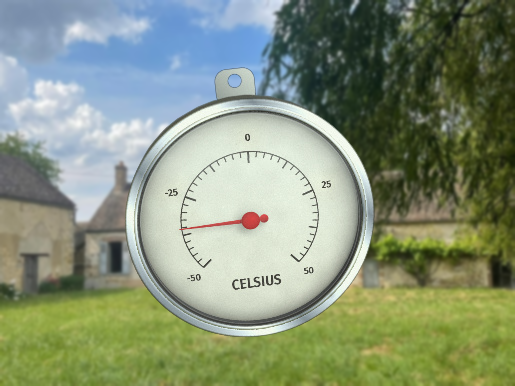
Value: -35
